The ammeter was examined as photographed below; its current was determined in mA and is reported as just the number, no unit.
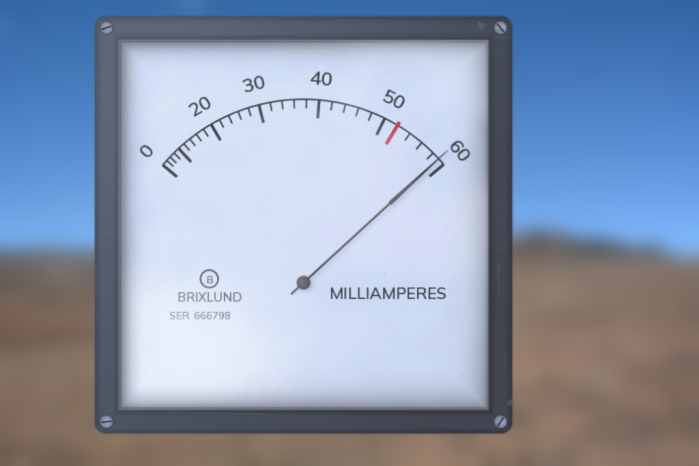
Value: 59
